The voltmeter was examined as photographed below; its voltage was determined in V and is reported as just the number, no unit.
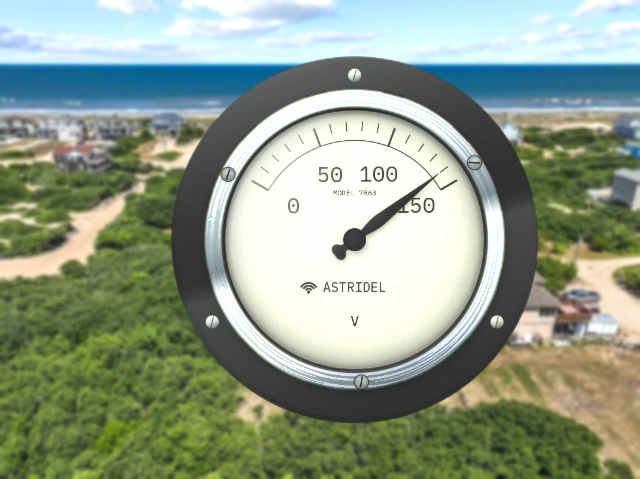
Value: 140
